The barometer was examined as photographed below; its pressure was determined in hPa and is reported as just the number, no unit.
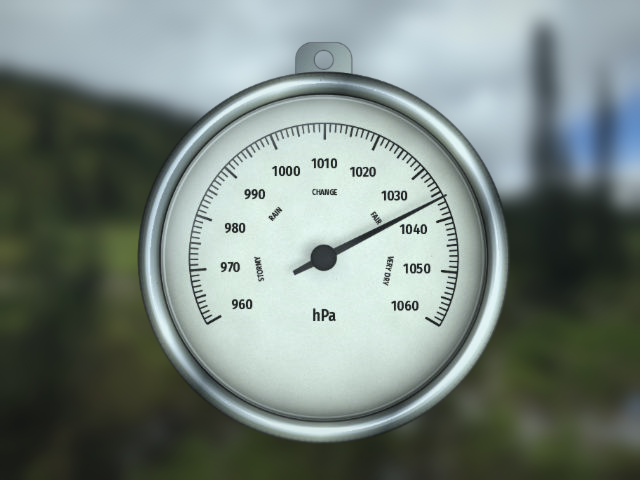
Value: 1036
